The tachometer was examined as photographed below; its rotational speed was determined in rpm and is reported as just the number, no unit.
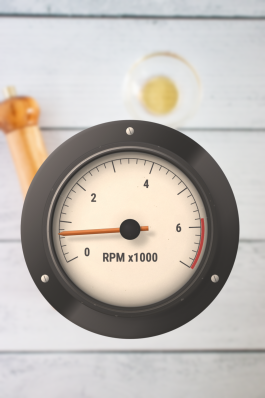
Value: 700
